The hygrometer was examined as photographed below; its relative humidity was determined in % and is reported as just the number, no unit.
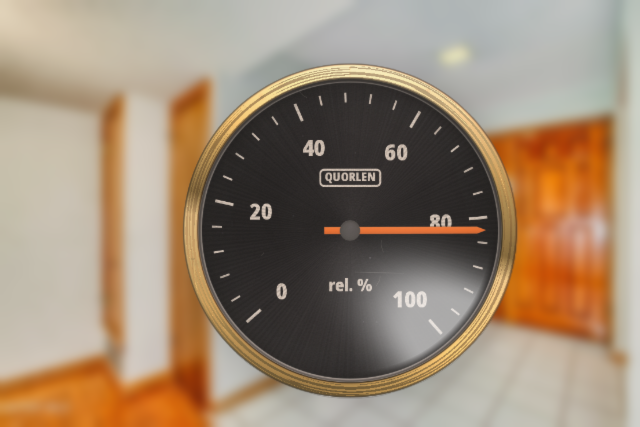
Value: 82
